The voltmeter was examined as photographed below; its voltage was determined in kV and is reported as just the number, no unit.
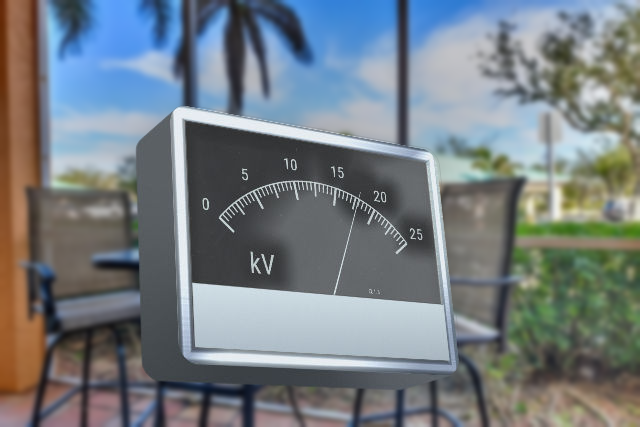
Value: 17.5
